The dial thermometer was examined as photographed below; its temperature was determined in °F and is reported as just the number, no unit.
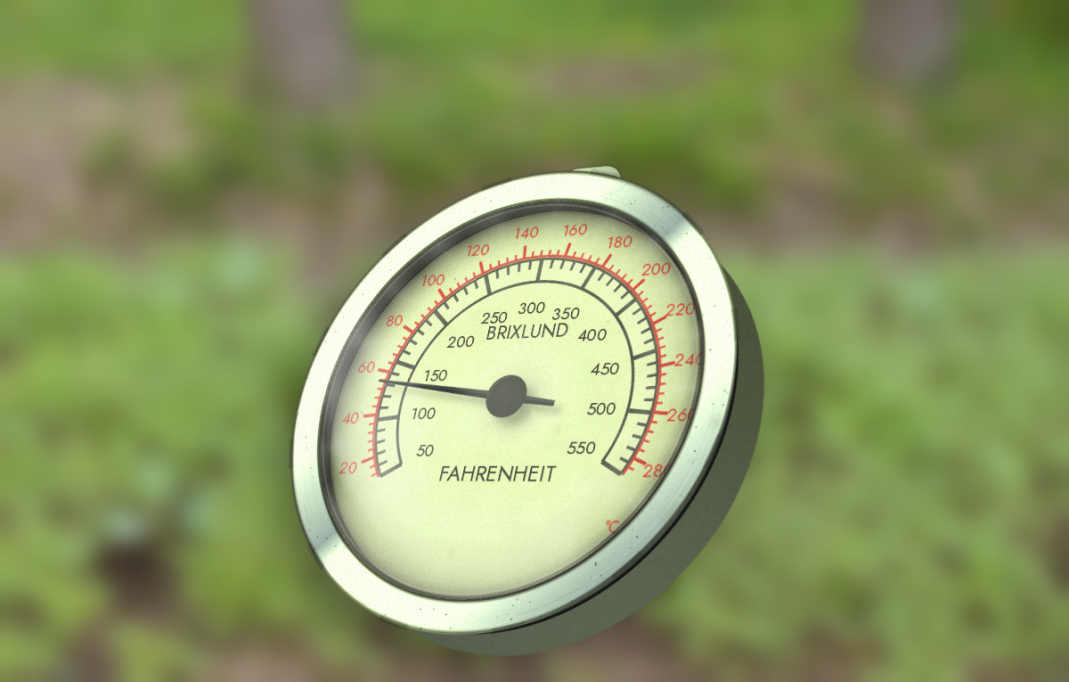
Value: 130
